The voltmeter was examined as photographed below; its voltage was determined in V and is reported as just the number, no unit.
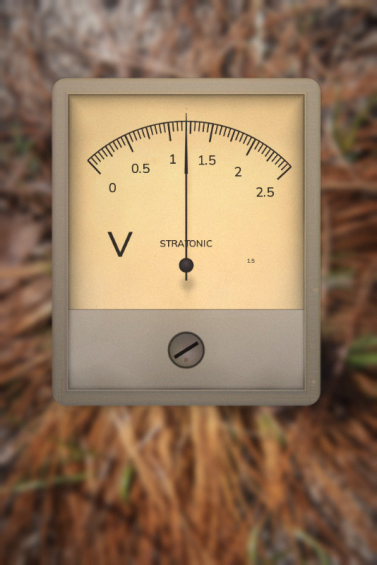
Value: 1.2
